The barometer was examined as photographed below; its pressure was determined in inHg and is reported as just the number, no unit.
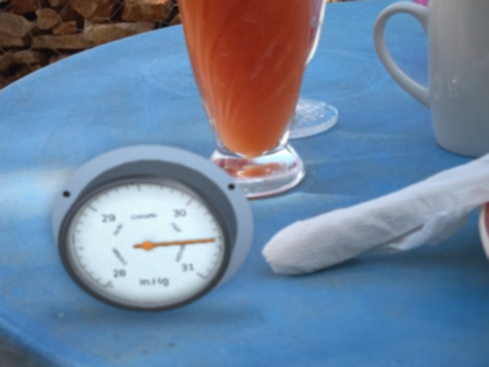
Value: 30.5
